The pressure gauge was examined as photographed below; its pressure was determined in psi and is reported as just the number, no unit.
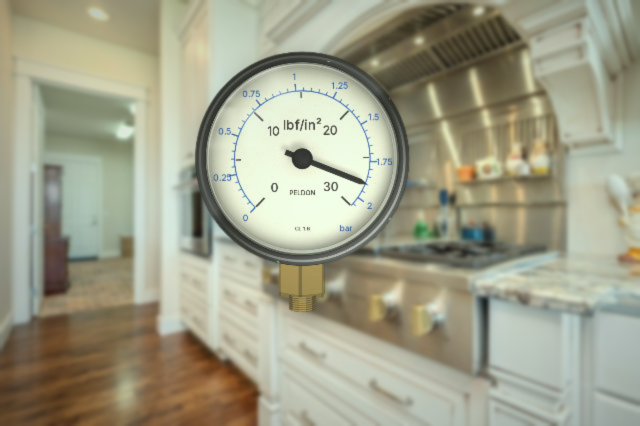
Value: 27.5
